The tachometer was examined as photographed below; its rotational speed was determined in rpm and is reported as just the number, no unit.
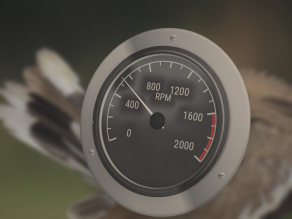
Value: 550
